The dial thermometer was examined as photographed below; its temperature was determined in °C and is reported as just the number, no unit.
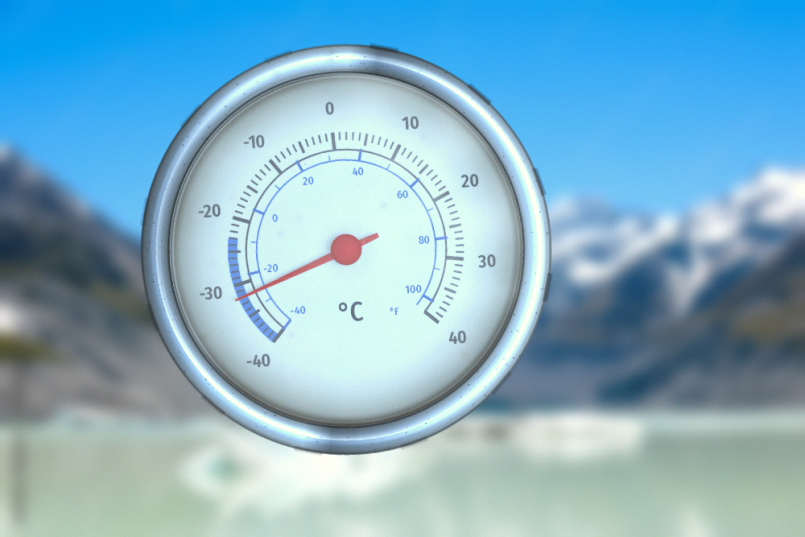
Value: -32
